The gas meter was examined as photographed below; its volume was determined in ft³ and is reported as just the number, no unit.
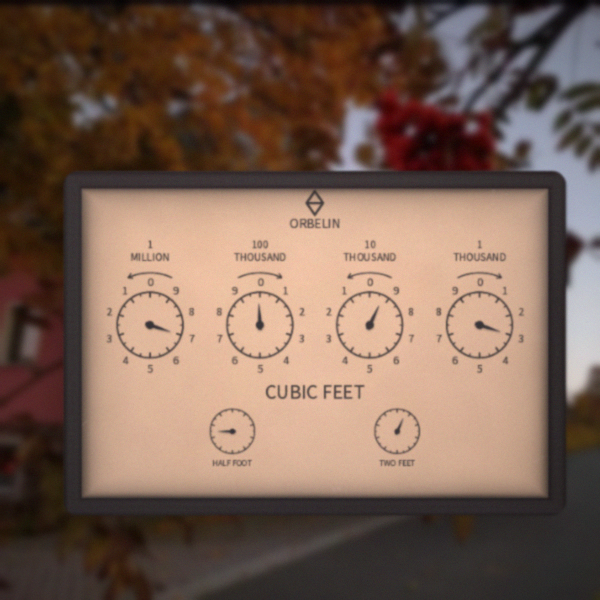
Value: 699300
